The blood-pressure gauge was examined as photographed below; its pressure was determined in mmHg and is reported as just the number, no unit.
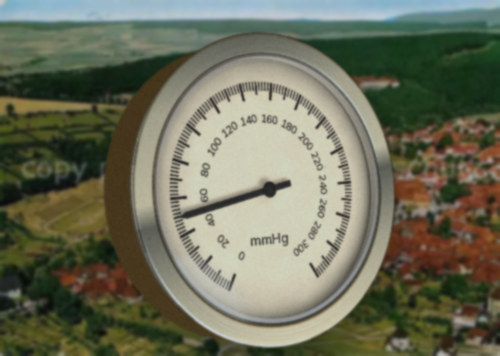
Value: 50
